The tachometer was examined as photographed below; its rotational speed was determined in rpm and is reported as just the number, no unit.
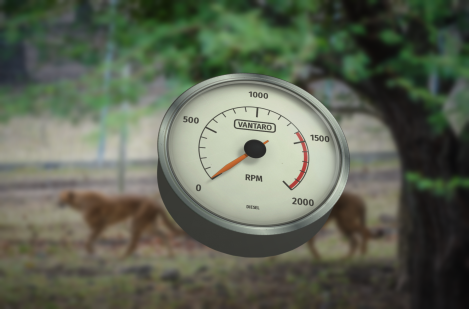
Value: 0
